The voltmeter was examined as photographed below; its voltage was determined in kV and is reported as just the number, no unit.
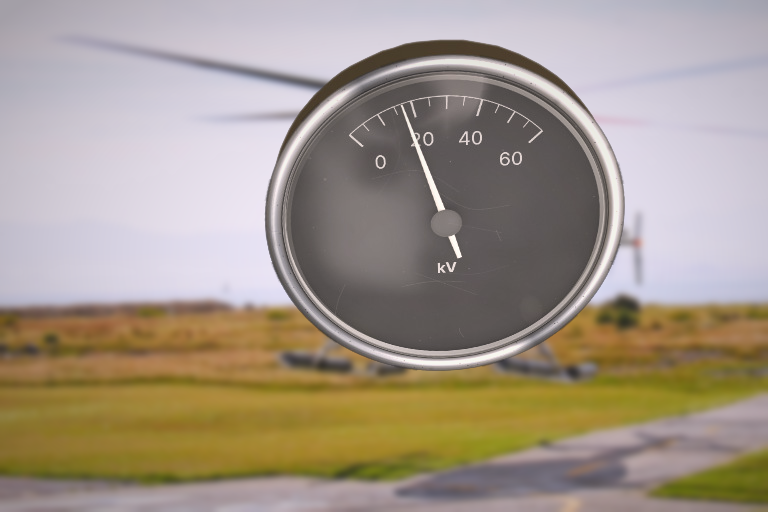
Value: 17.5
